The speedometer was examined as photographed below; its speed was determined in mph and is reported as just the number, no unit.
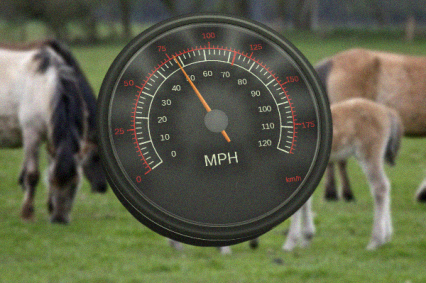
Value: 48
